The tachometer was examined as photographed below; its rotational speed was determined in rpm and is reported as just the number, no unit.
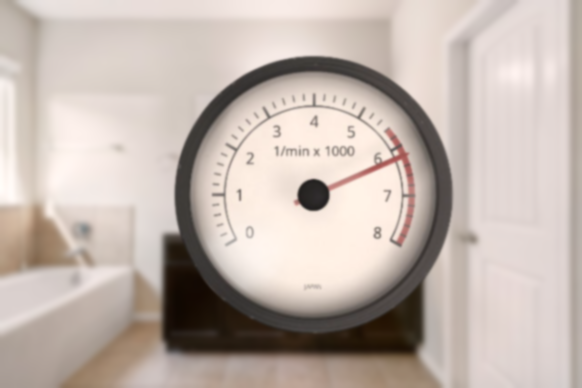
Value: 6200
